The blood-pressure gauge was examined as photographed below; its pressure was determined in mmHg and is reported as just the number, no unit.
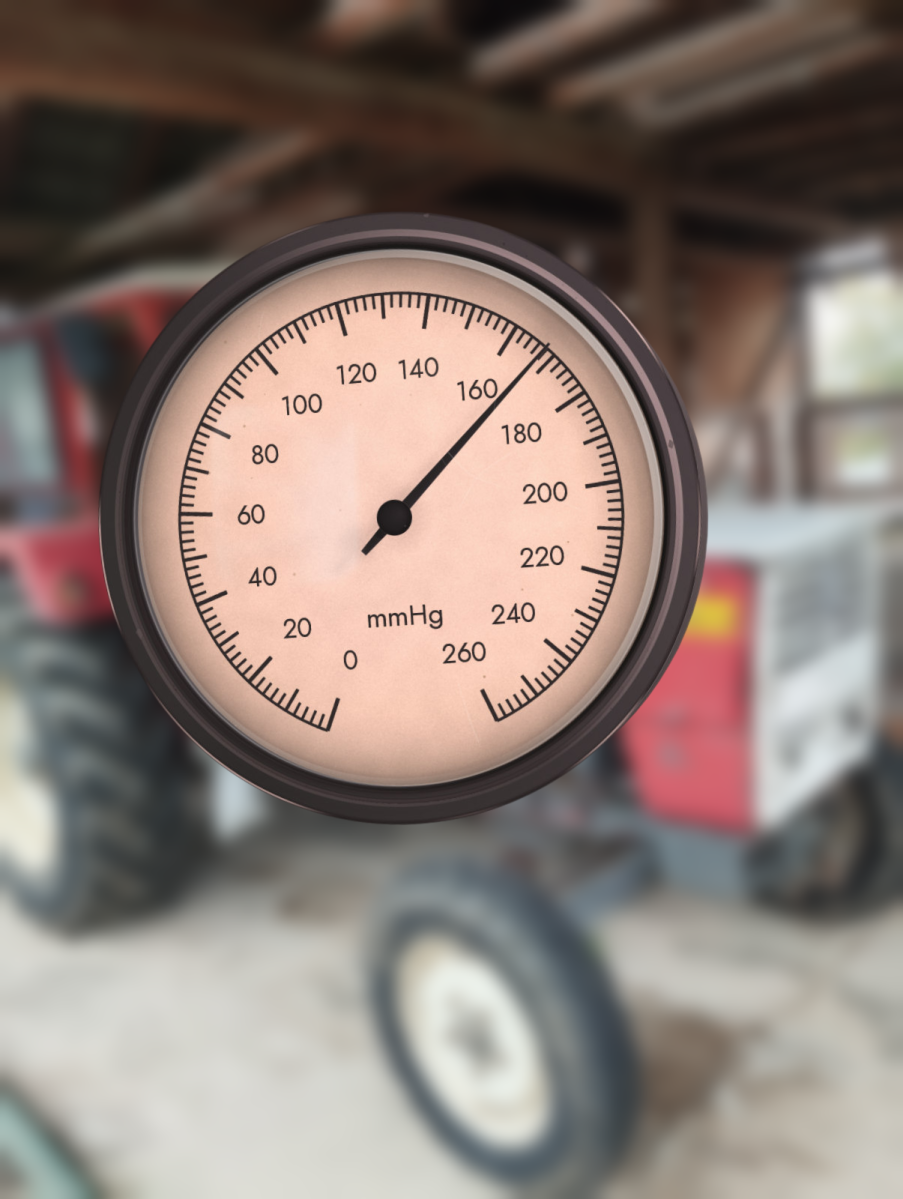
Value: 168
